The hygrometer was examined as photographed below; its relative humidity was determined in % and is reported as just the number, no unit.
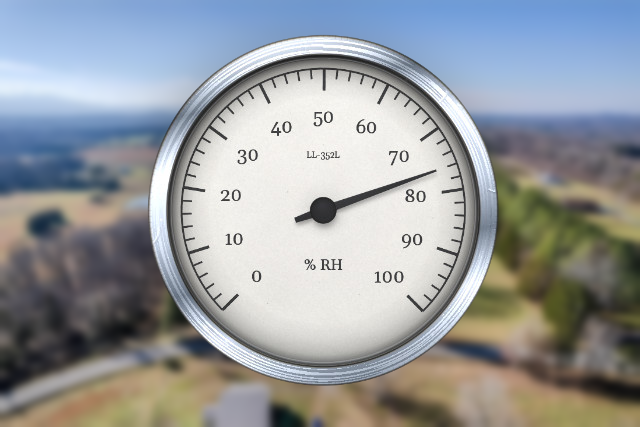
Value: 76
